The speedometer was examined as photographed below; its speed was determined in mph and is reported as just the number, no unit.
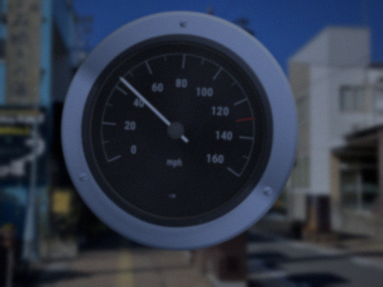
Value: 45
